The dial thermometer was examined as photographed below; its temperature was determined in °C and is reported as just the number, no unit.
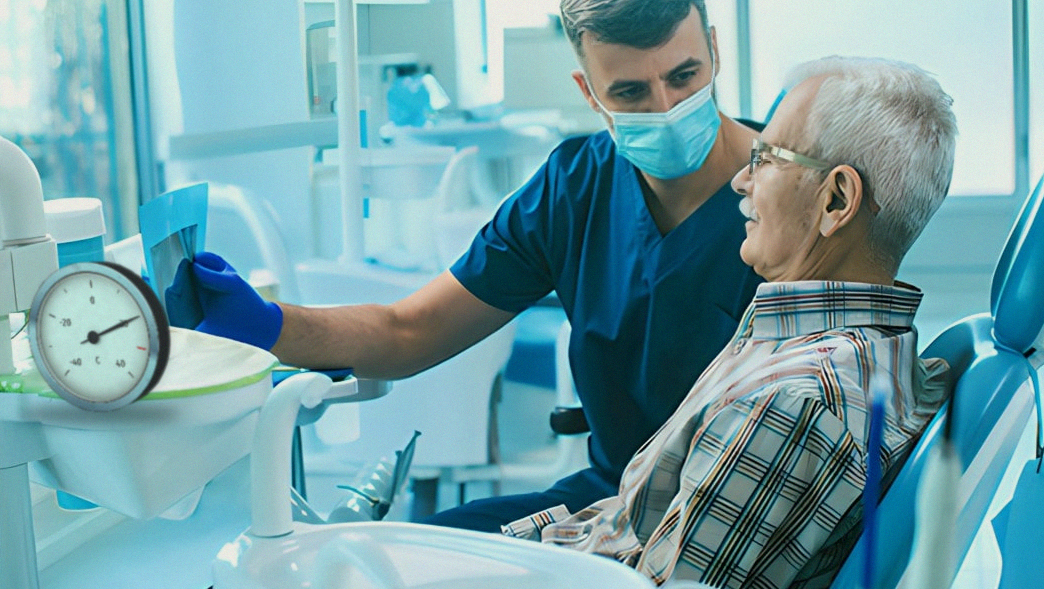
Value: 20
